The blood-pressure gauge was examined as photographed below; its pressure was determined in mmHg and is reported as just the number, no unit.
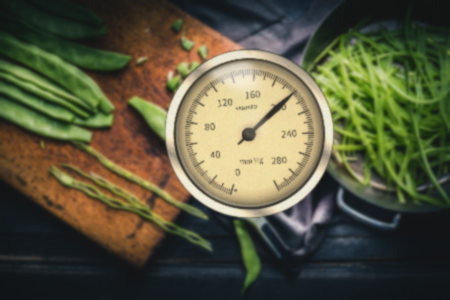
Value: 200
